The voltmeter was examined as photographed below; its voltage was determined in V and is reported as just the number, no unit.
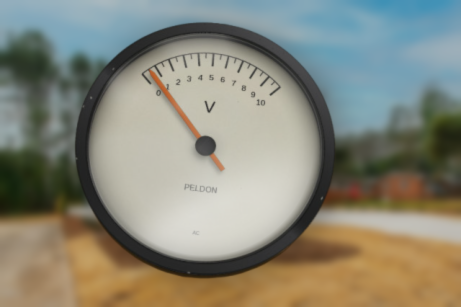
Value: 0.5
